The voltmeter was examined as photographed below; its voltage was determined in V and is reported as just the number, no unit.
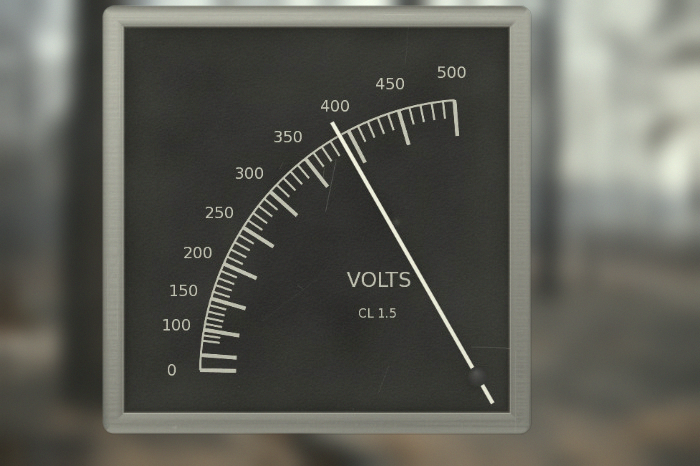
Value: 390
